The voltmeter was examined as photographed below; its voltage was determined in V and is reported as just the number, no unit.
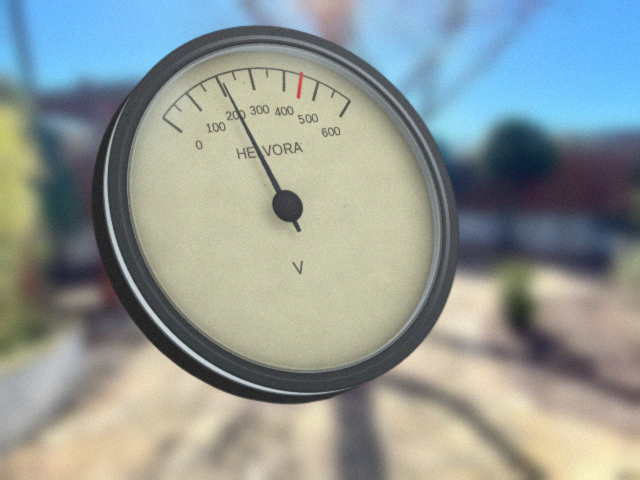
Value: 200
